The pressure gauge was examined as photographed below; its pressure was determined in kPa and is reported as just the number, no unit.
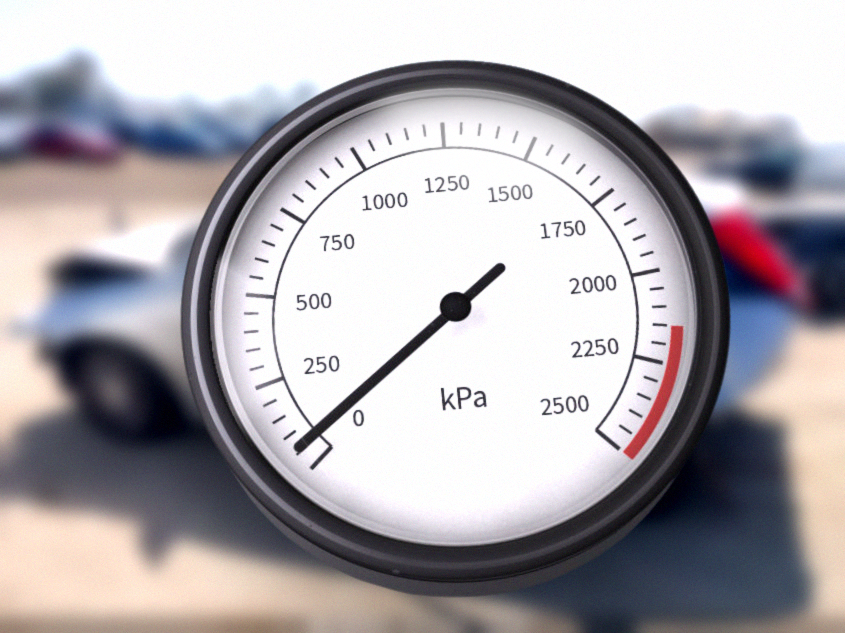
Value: 50
